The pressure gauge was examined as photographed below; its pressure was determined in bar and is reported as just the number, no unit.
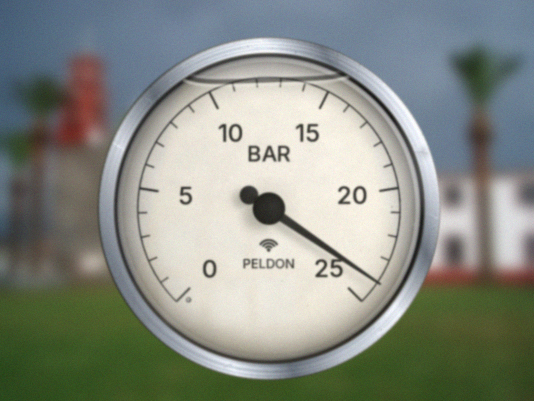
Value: 24
